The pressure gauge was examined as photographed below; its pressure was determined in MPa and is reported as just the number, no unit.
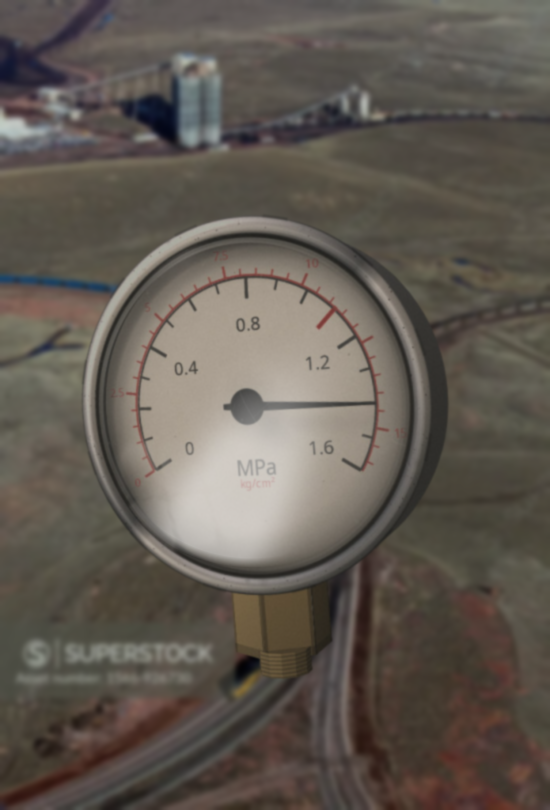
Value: 1.4
